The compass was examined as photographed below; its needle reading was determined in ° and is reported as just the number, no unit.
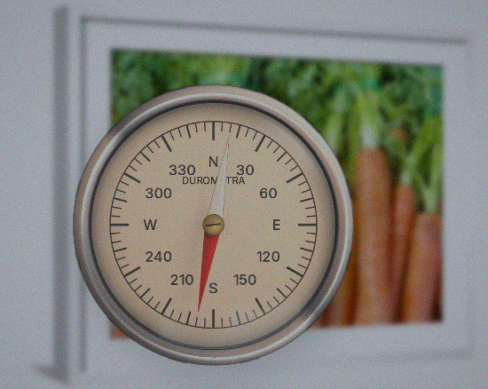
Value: 190
